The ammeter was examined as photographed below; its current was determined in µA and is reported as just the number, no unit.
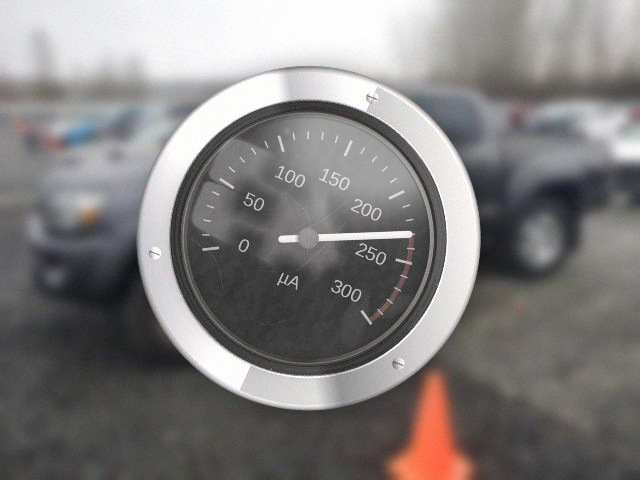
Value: 230
